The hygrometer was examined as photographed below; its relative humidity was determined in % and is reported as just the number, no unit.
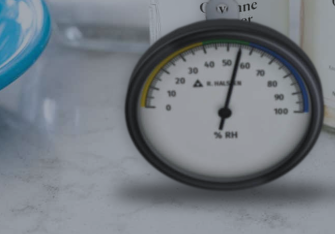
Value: 55
